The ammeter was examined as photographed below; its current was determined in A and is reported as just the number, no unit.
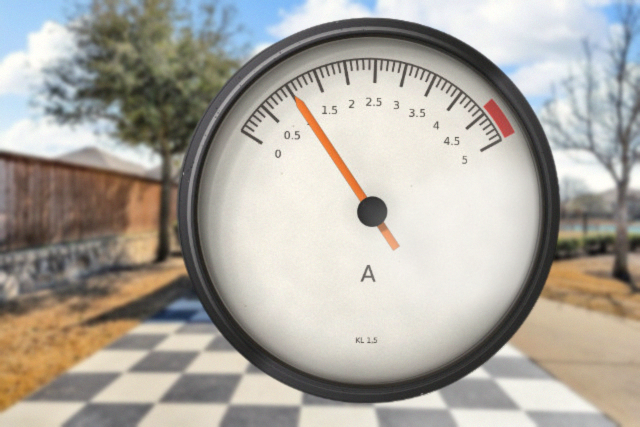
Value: 1
